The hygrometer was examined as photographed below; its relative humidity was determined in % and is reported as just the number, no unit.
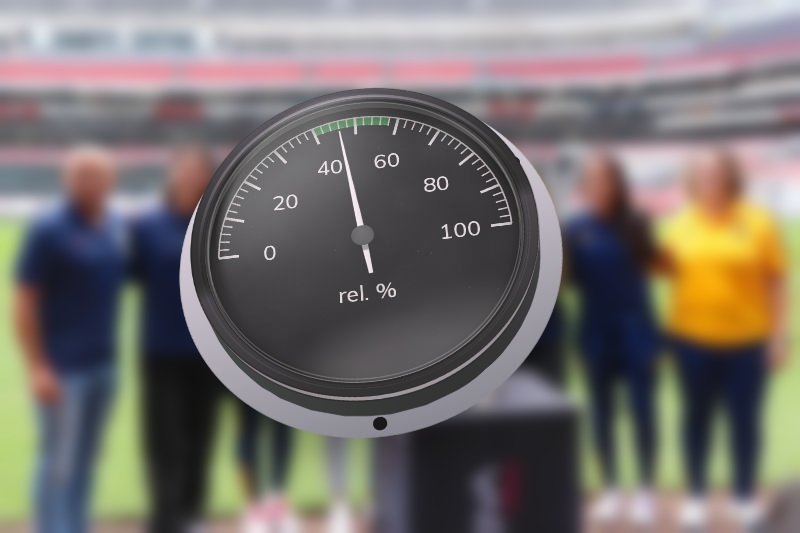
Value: 46
